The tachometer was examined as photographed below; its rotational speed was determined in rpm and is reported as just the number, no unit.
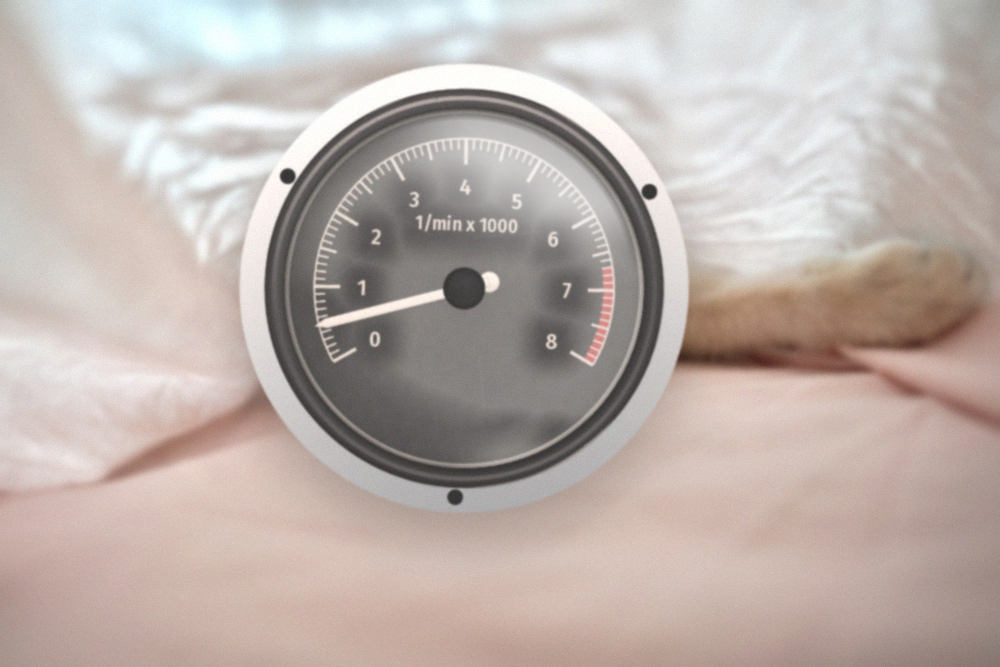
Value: 500
